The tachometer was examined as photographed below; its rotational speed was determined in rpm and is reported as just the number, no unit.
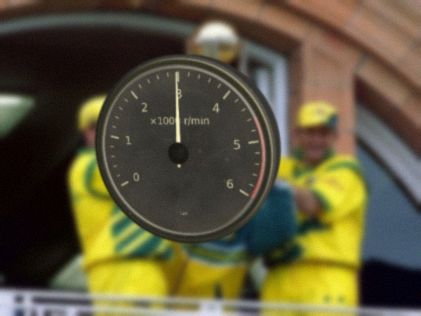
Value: 3000
